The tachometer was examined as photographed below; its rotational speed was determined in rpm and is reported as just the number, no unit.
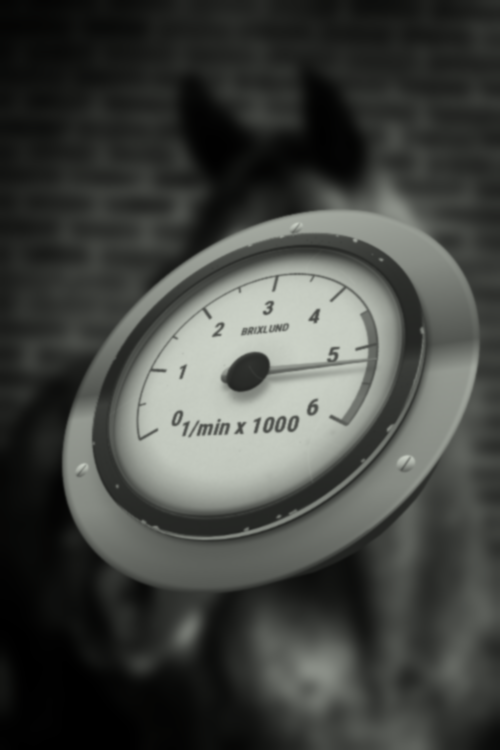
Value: 5250
